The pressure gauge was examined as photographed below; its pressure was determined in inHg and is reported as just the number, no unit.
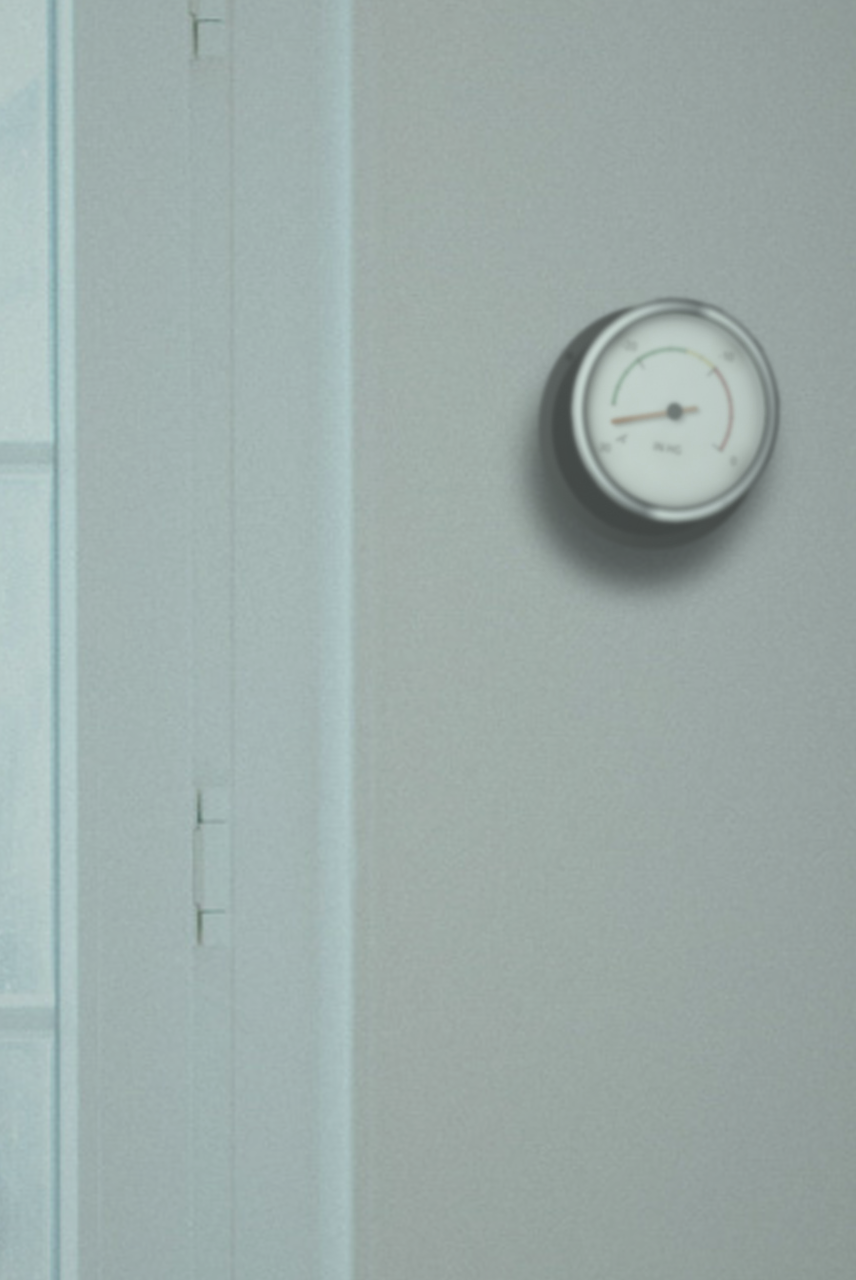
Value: -28
